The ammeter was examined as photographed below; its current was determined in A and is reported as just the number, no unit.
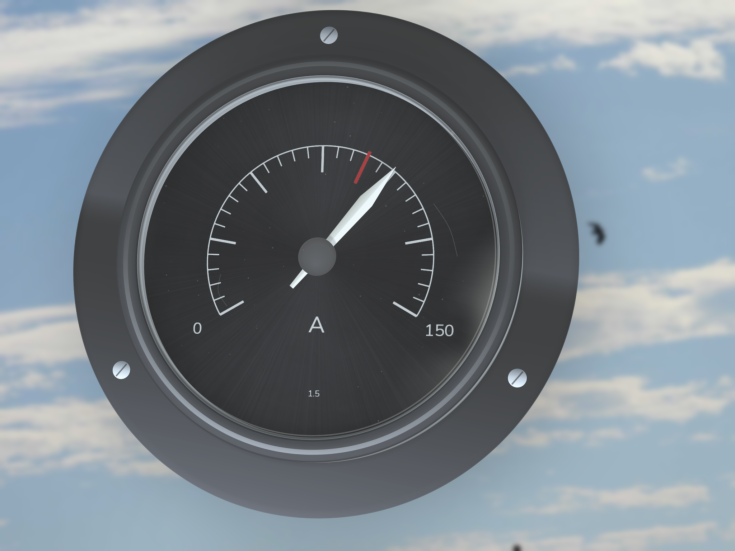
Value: 100
